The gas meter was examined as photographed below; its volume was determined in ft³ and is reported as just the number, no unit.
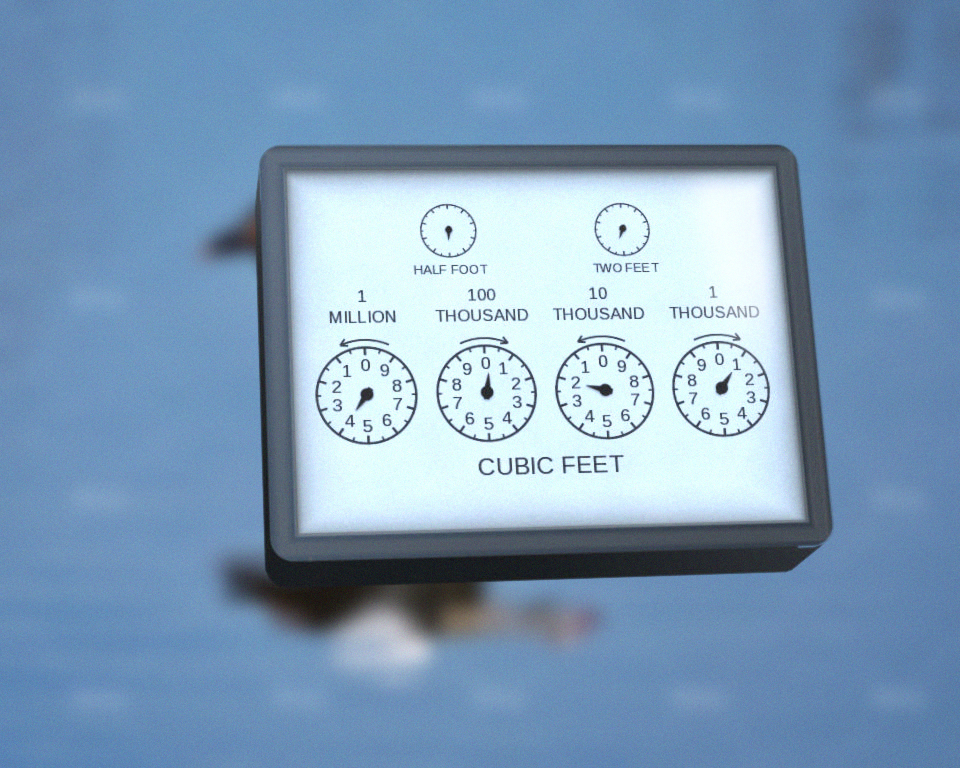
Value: 402100
